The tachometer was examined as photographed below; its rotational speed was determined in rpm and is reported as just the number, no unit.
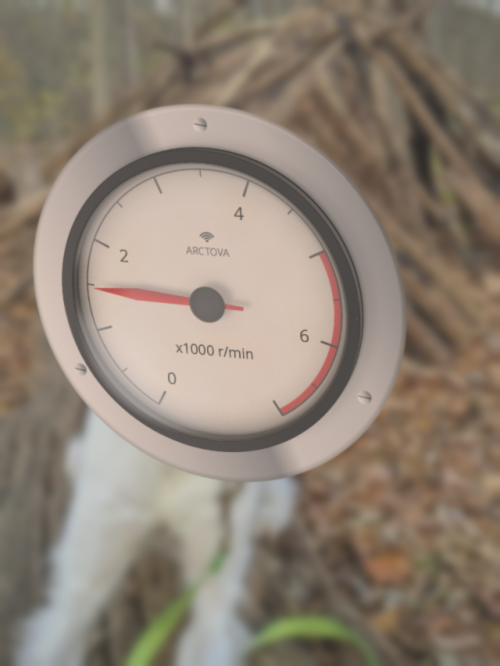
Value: 1500
